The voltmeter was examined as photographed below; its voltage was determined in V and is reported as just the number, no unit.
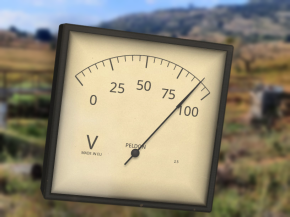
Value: 90
